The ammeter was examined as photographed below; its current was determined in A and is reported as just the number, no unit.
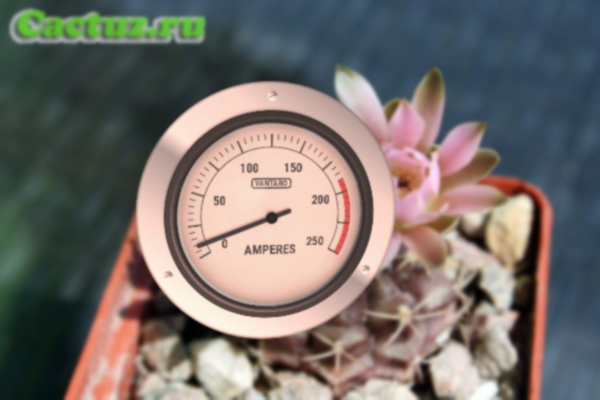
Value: 10
